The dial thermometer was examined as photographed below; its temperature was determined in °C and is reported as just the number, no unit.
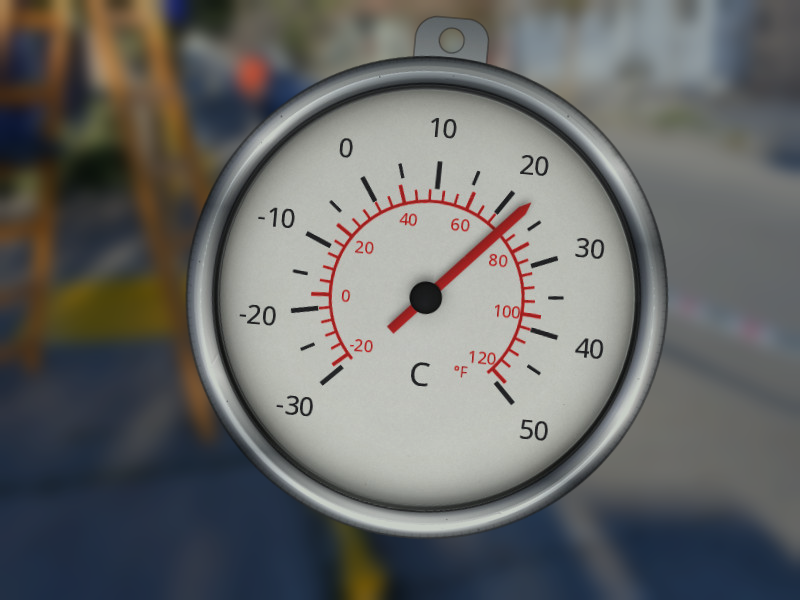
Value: 22.5
